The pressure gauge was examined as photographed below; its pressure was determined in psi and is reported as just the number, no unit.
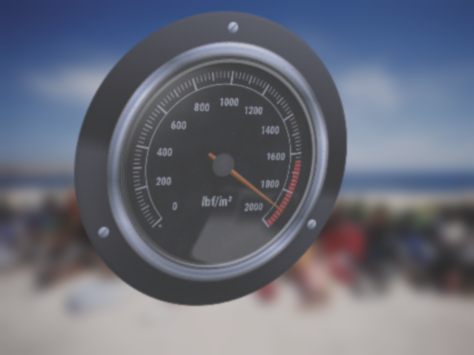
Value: 1900
